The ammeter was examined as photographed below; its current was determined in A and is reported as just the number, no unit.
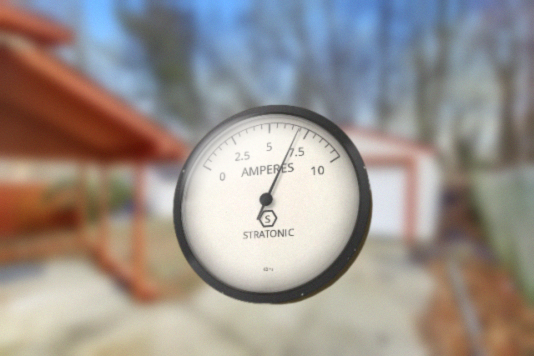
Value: 7
